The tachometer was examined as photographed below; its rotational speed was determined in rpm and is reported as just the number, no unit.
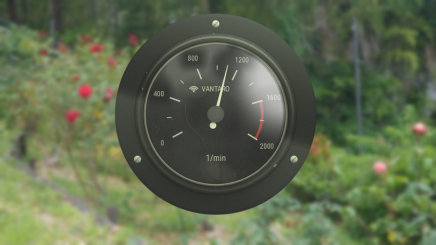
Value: 1100
